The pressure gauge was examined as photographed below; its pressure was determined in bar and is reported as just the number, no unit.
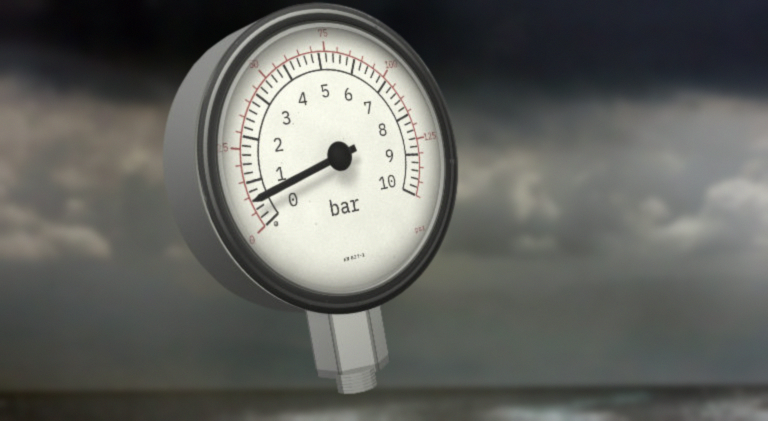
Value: 0.6
